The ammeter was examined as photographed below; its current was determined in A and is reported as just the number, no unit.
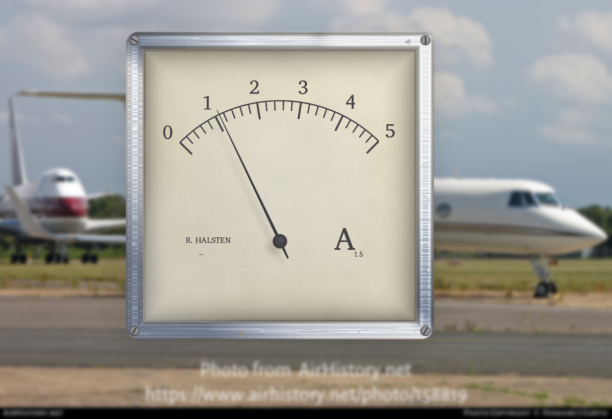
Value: 1.1
